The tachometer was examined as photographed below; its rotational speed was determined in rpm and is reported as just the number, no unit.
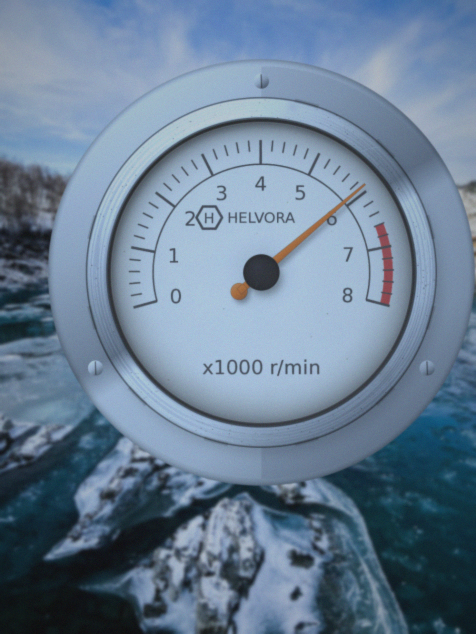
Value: 5900
